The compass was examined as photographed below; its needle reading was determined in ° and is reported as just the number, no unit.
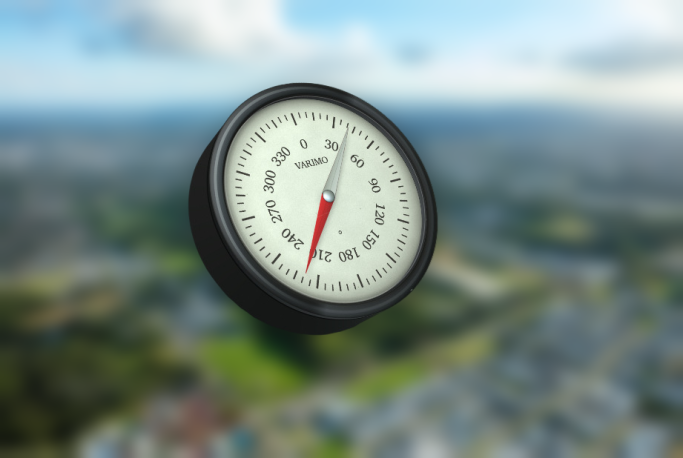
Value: 220
